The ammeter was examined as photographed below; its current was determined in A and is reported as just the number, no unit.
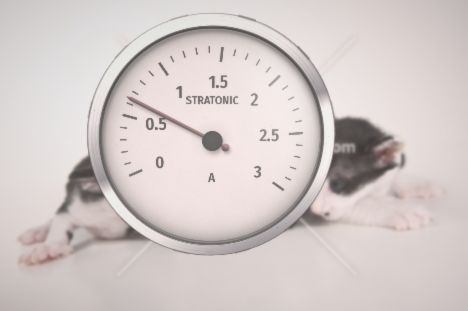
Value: 0.65
